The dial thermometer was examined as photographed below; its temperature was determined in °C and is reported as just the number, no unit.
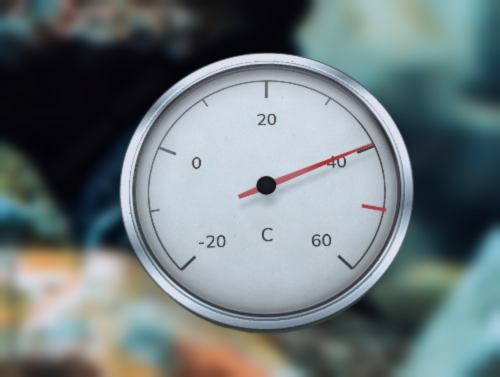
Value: 40
